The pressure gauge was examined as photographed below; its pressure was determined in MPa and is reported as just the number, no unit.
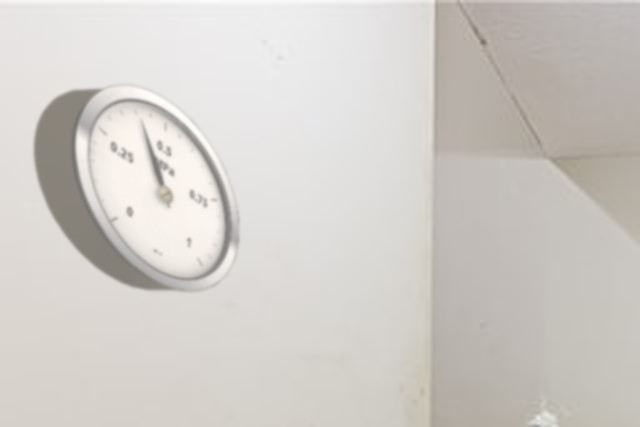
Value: 0.4
